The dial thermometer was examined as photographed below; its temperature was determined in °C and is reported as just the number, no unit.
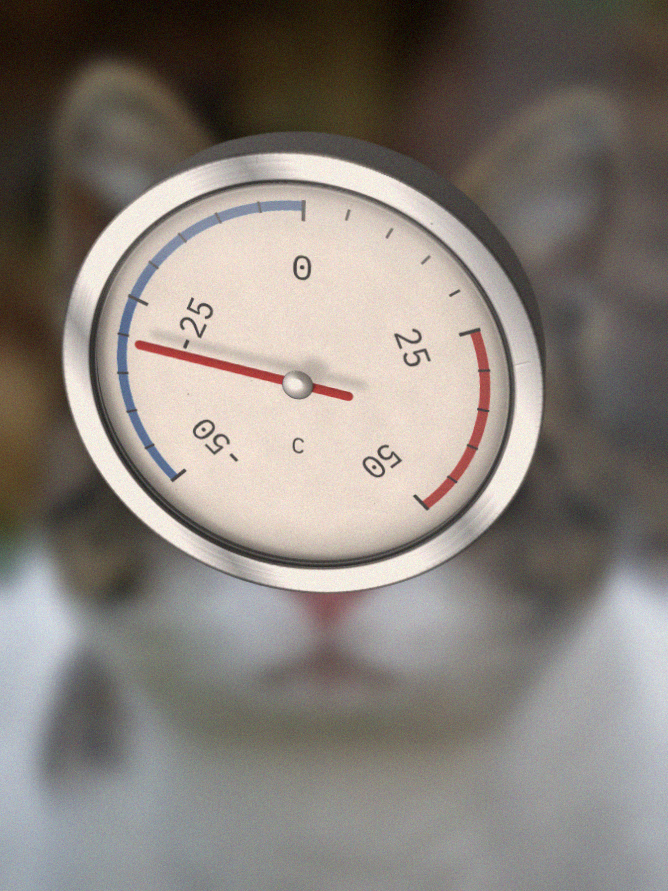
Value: -30
